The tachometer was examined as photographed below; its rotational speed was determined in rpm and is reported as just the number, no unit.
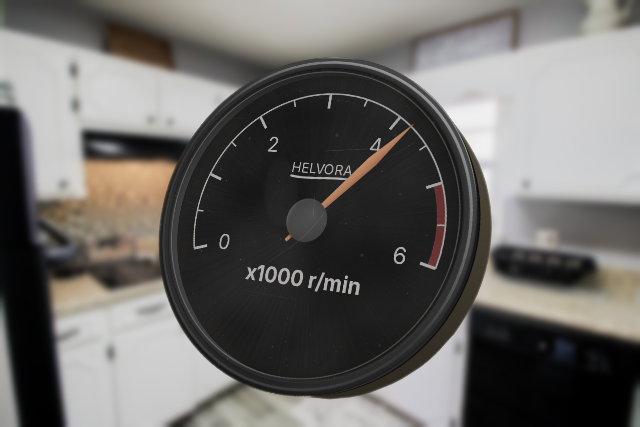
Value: 4250
